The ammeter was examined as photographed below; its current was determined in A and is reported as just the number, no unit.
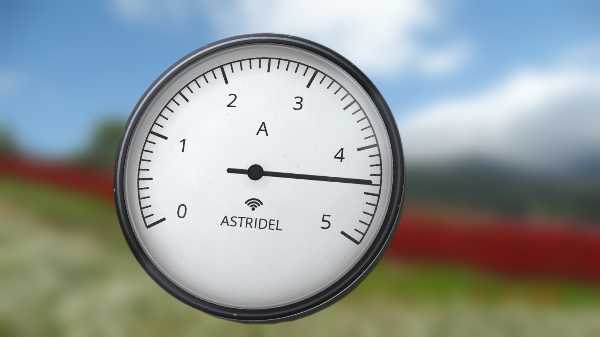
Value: 4.4
